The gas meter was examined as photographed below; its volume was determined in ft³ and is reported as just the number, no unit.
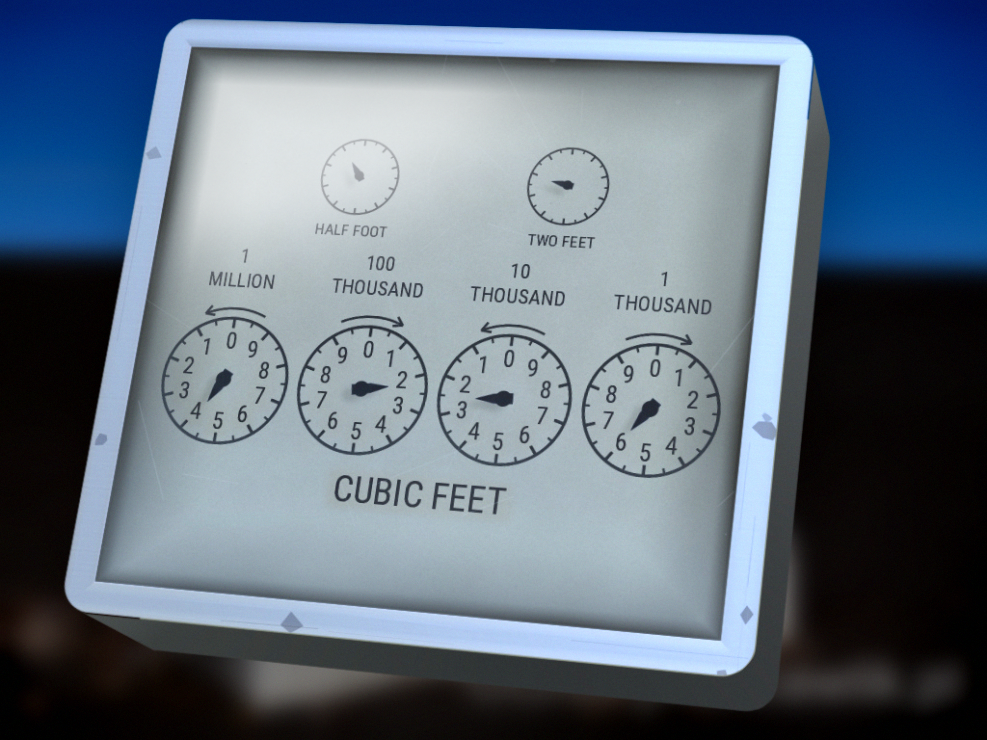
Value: 422600
